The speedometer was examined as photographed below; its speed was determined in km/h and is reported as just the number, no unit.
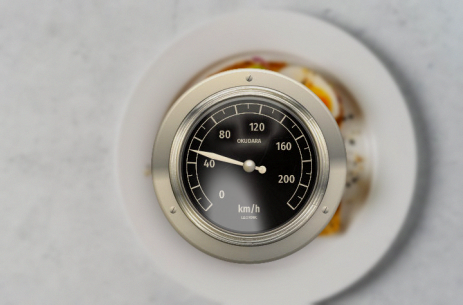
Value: 50
